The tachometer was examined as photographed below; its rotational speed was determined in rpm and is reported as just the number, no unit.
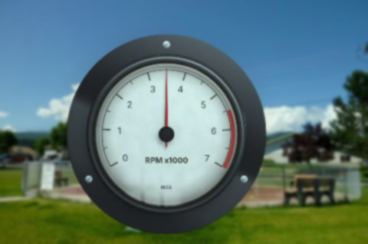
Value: 3500
